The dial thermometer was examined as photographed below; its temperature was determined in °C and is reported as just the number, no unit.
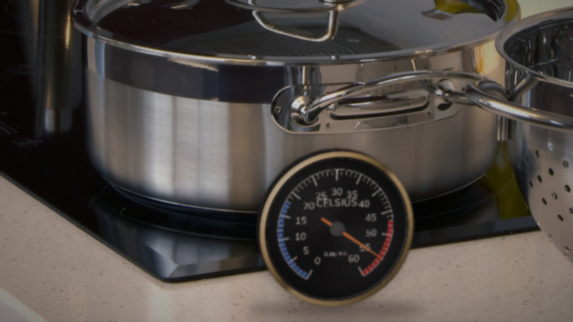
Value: 55
